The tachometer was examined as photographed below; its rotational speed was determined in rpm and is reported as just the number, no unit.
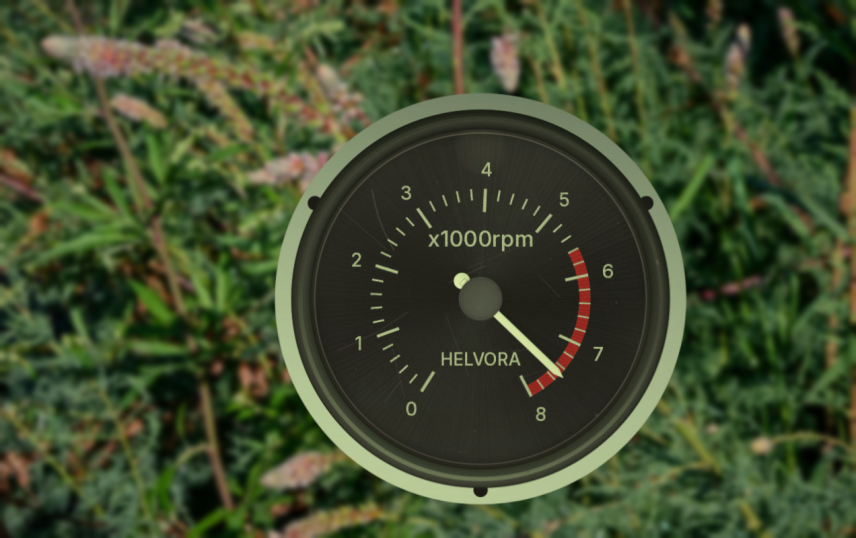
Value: 7500
